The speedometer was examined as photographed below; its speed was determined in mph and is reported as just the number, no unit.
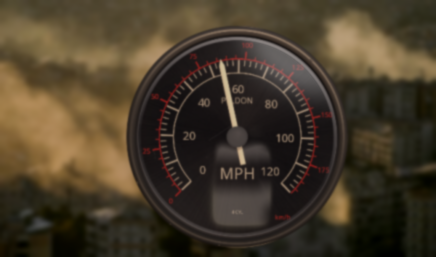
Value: 54
